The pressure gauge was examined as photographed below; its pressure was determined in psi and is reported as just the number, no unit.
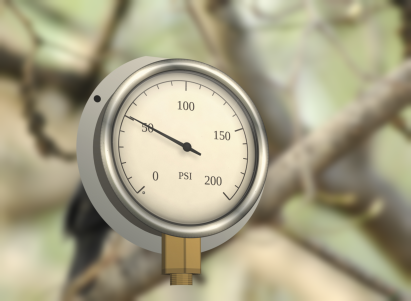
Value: 50
